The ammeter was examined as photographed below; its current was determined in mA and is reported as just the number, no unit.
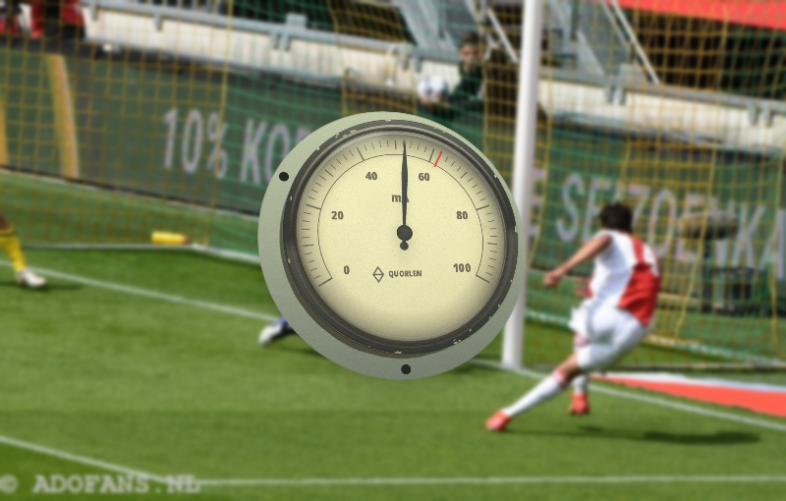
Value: 52
